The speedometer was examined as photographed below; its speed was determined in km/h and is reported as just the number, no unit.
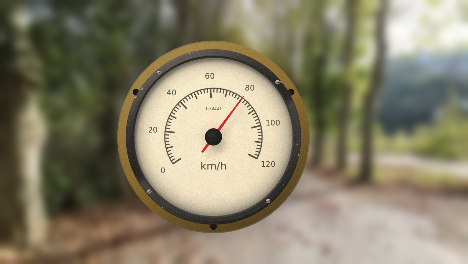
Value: 80
